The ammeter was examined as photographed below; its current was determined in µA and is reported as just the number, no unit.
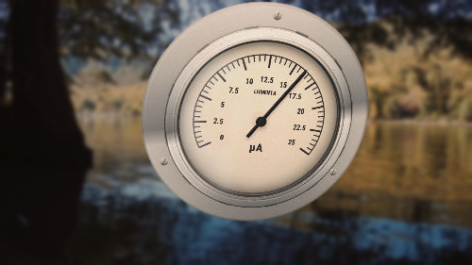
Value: 16
